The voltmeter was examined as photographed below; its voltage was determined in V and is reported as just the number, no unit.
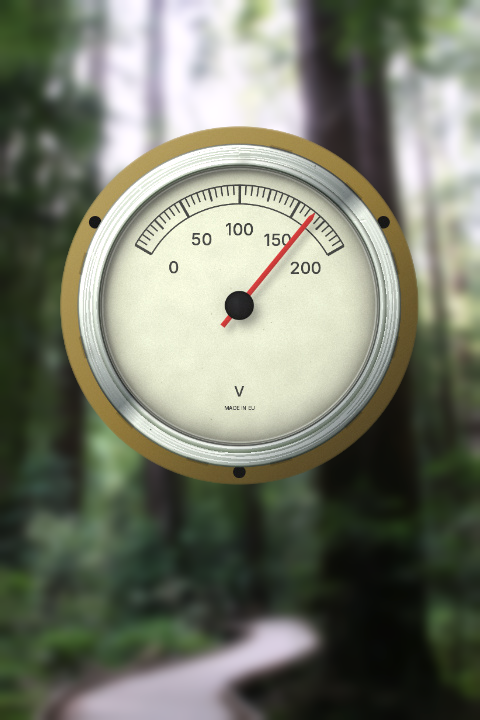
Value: 165
